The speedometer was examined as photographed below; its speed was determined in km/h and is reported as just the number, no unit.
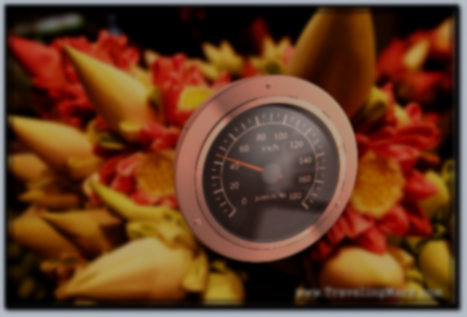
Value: 45
